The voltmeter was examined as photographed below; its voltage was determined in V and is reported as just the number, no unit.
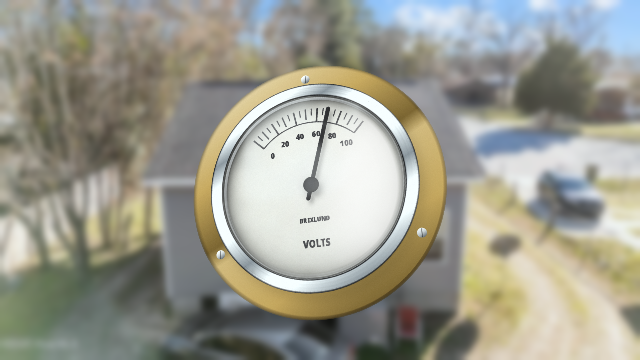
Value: 70
